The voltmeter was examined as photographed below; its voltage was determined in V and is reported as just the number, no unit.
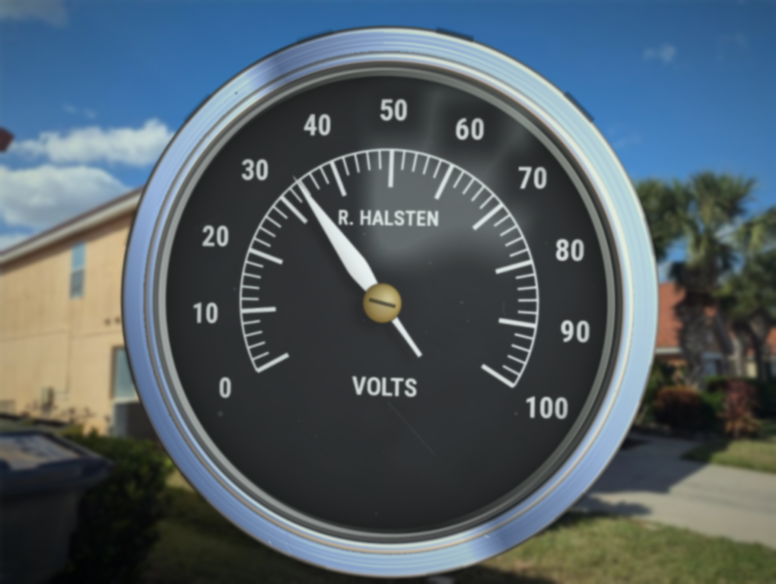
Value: 34
